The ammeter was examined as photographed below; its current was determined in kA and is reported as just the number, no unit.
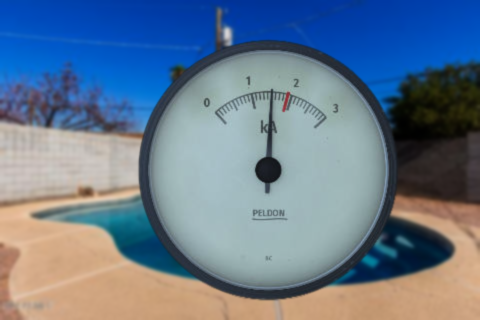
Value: 1.5
